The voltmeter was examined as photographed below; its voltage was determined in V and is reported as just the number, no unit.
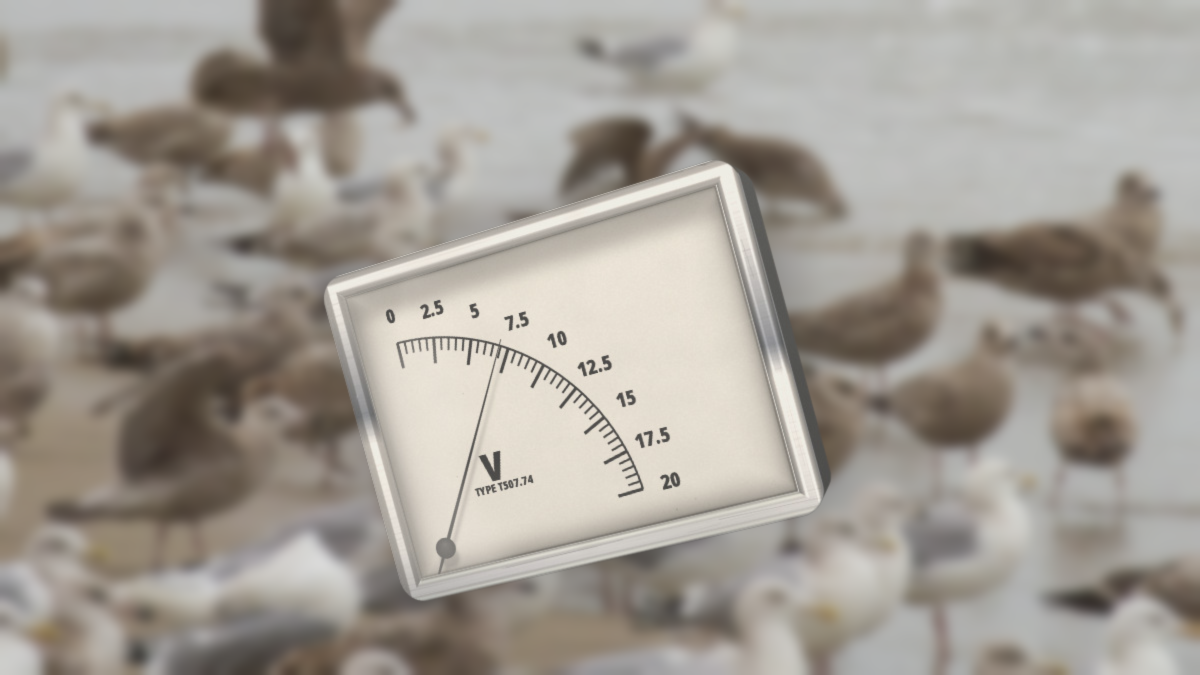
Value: 7
